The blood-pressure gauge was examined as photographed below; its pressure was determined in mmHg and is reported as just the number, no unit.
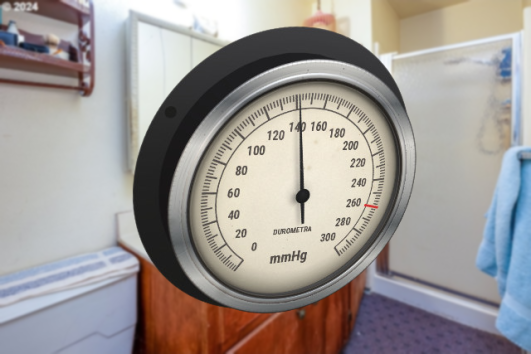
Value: 140
